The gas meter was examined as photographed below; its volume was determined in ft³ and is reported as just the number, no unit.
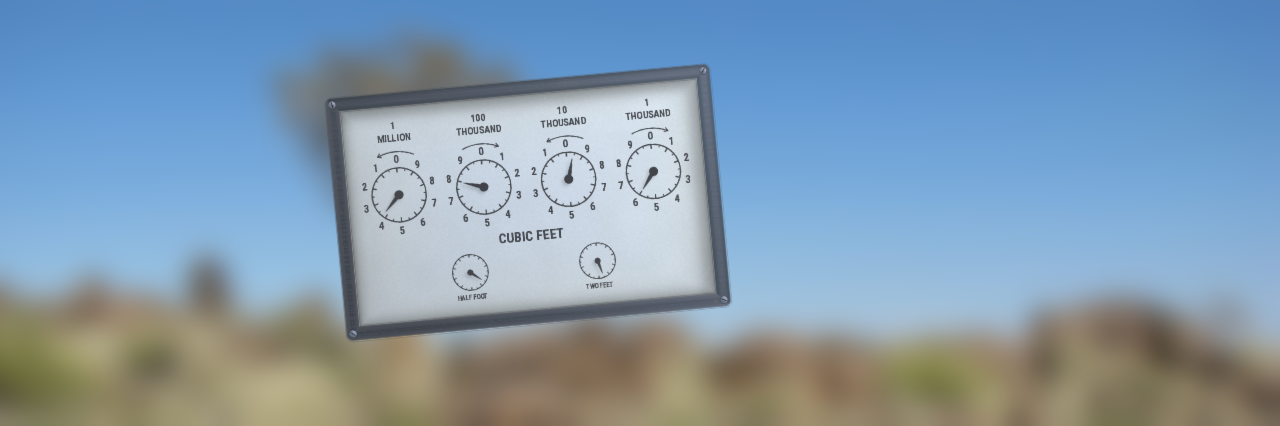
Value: 379600
